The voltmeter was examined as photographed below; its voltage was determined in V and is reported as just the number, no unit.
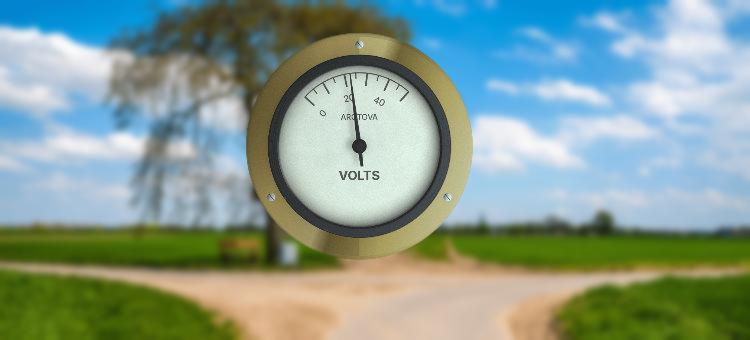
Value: 22.5
